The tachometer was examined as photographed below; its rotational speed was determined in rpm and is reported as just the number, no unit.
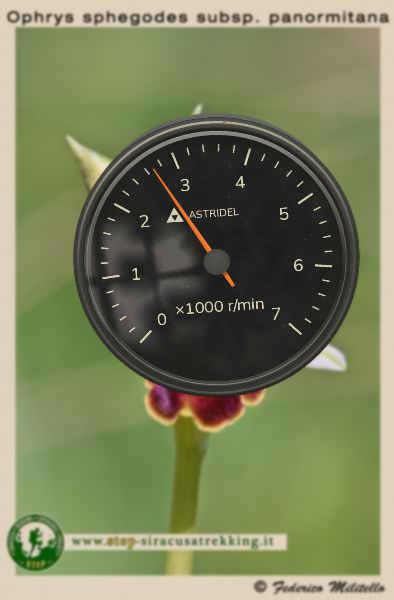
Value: 2700
